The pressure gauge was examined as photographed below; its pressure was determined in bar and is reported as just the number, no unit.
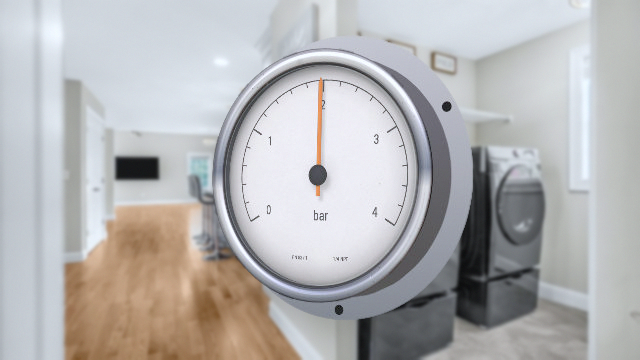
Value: 2
